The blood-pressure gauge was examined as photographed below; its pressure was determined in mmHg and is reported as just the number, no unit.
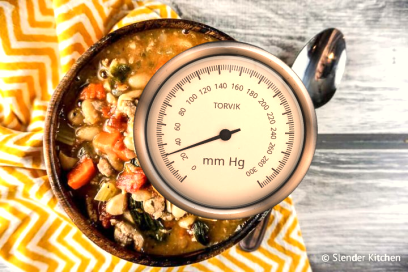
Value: 30
